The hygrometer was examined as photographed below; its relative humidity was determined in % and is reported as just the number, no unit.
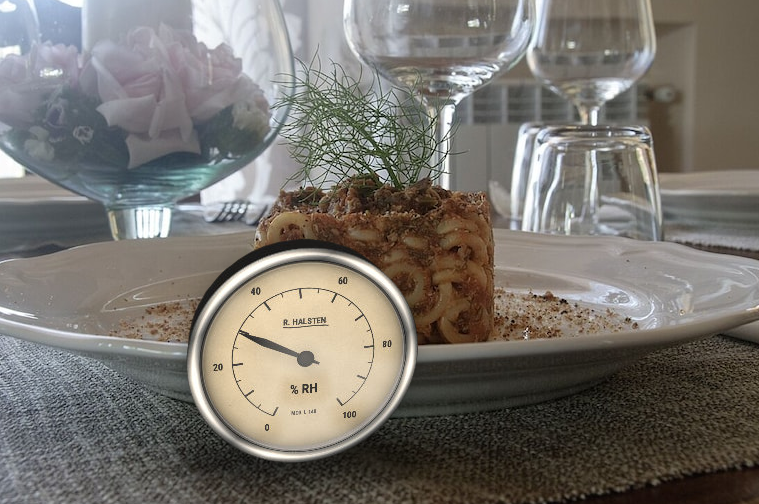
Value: 30
